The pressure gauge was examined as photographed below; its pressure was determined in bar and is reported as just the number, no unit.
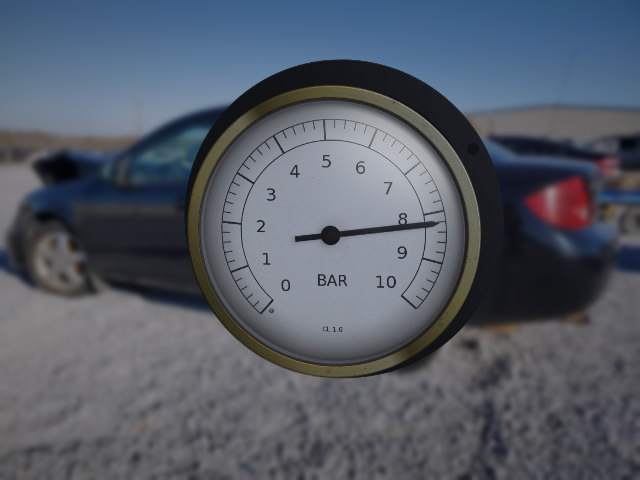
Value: 8.2
